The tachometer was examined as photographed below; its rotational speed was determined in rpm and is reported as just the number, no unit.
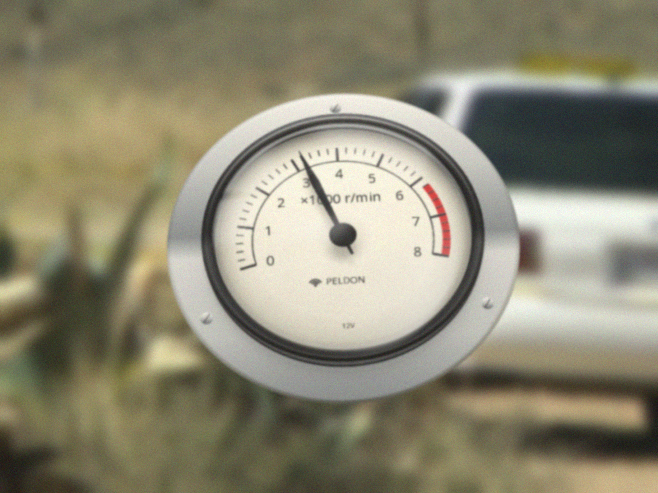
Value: 3200
